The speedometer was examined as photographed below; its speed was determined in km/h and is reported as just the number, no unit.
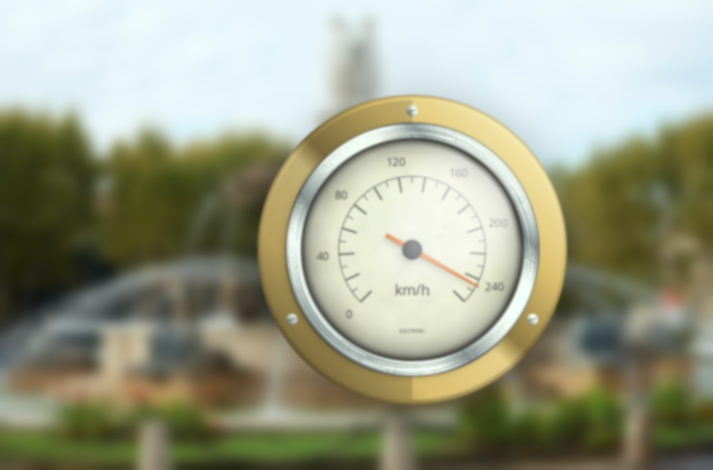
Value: 245
